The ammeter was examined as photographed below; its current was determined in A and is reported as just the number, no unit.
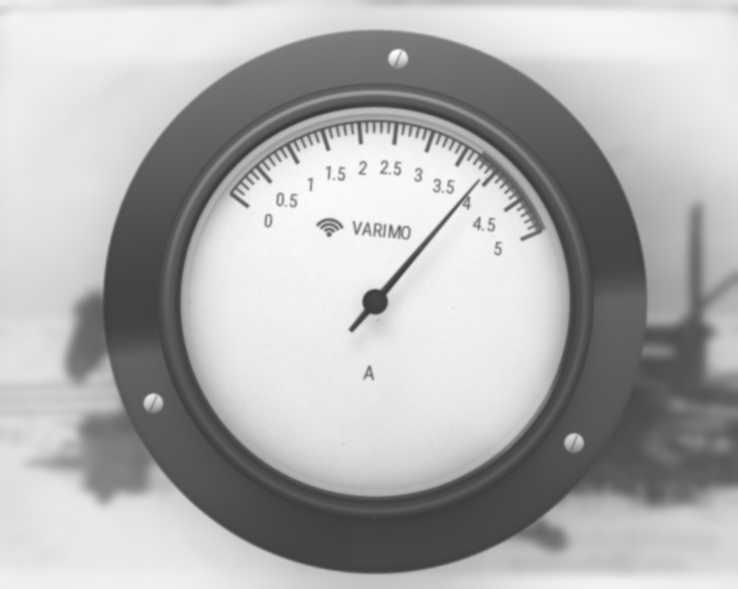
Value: 3.9
